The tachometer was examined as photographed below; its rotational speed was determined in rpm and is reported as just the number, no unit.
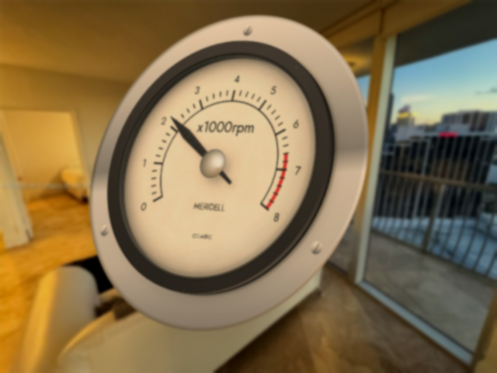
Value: 2200
